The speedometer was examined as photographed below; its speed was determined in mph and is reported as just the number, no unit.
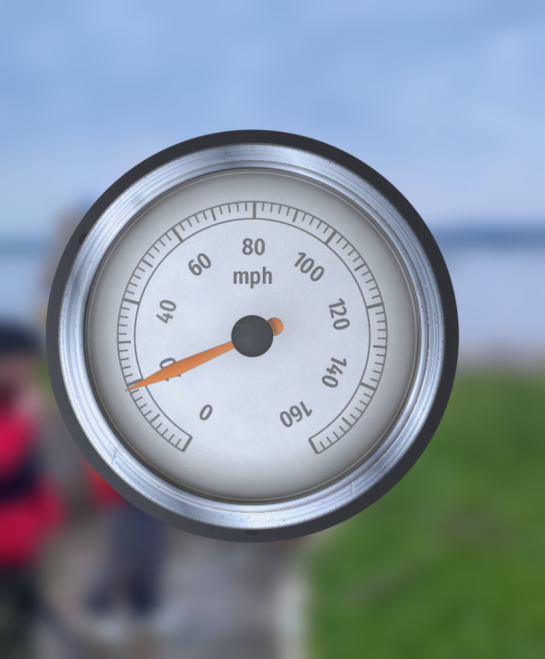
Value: 19
